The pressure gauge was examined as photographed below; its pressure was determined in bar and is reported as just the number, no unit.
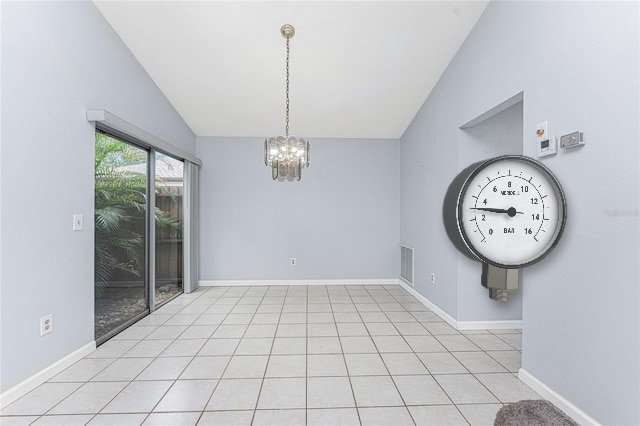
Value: 3
